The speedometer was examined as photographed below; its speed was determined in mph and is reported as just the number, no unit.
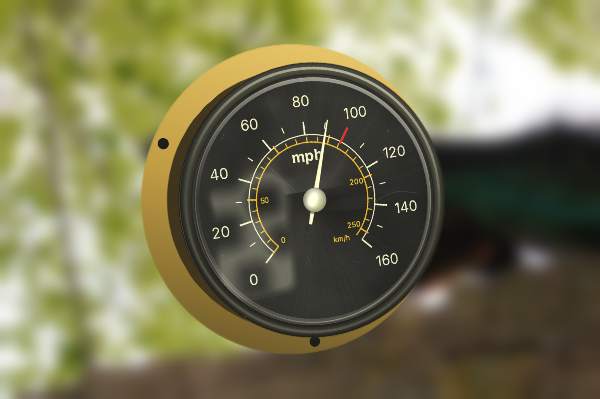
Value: 90
